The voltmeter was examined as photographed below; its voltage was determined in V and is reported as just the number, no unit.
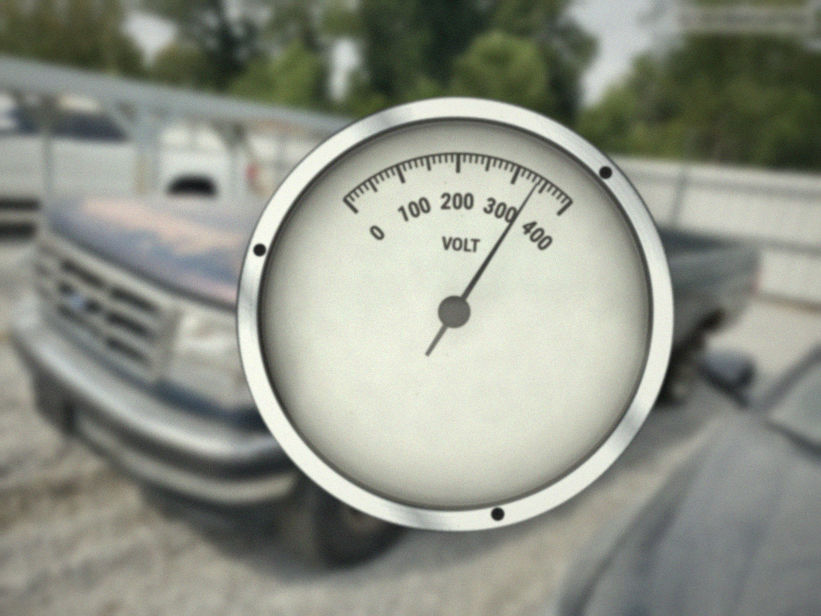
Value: 340
